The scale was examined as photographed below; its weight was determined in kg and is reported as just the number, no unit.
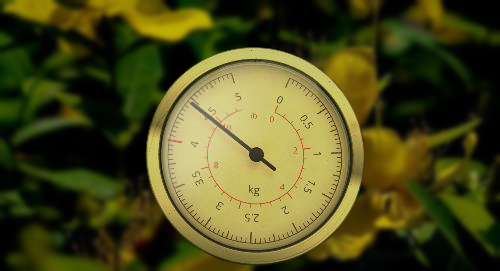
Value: 4.45
